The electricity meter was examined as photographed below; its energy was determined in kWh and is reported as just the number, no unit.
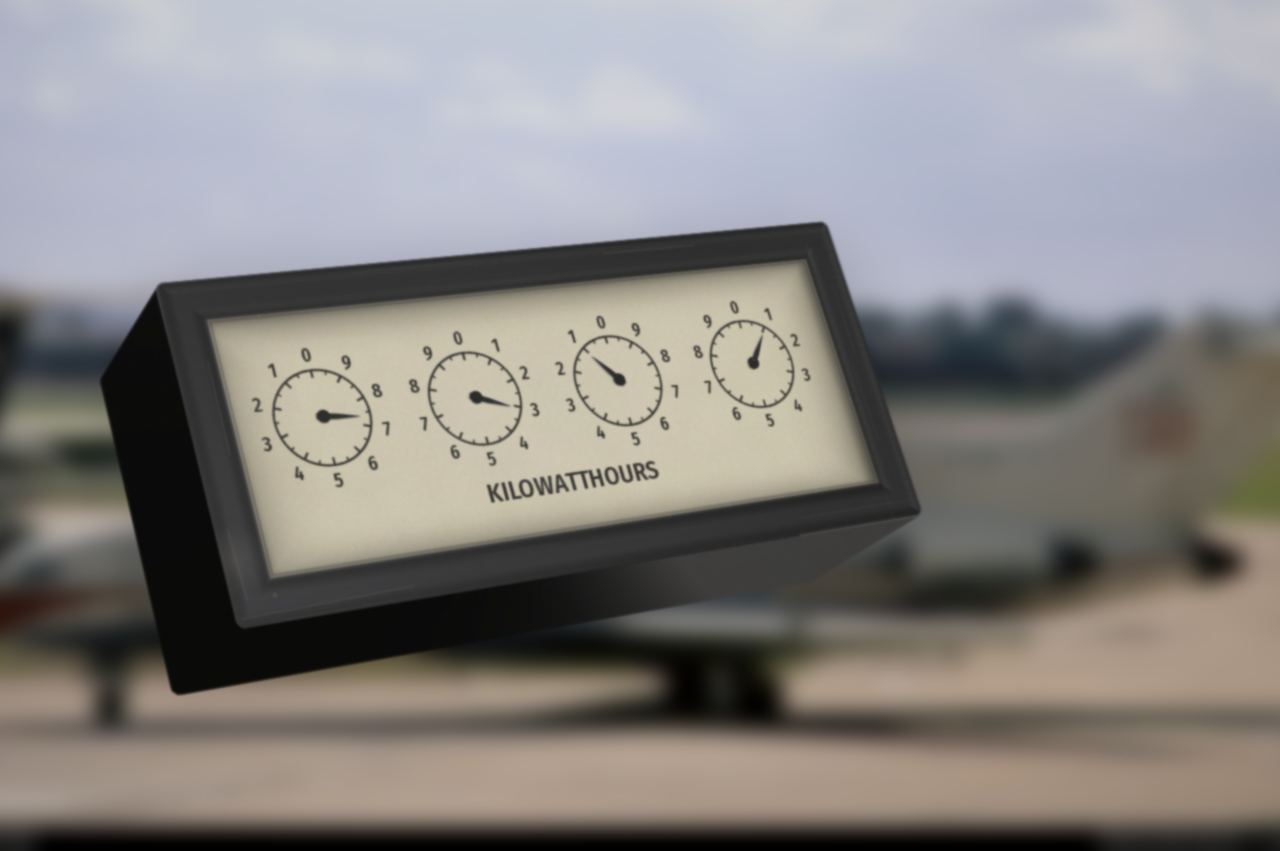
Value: 7311
